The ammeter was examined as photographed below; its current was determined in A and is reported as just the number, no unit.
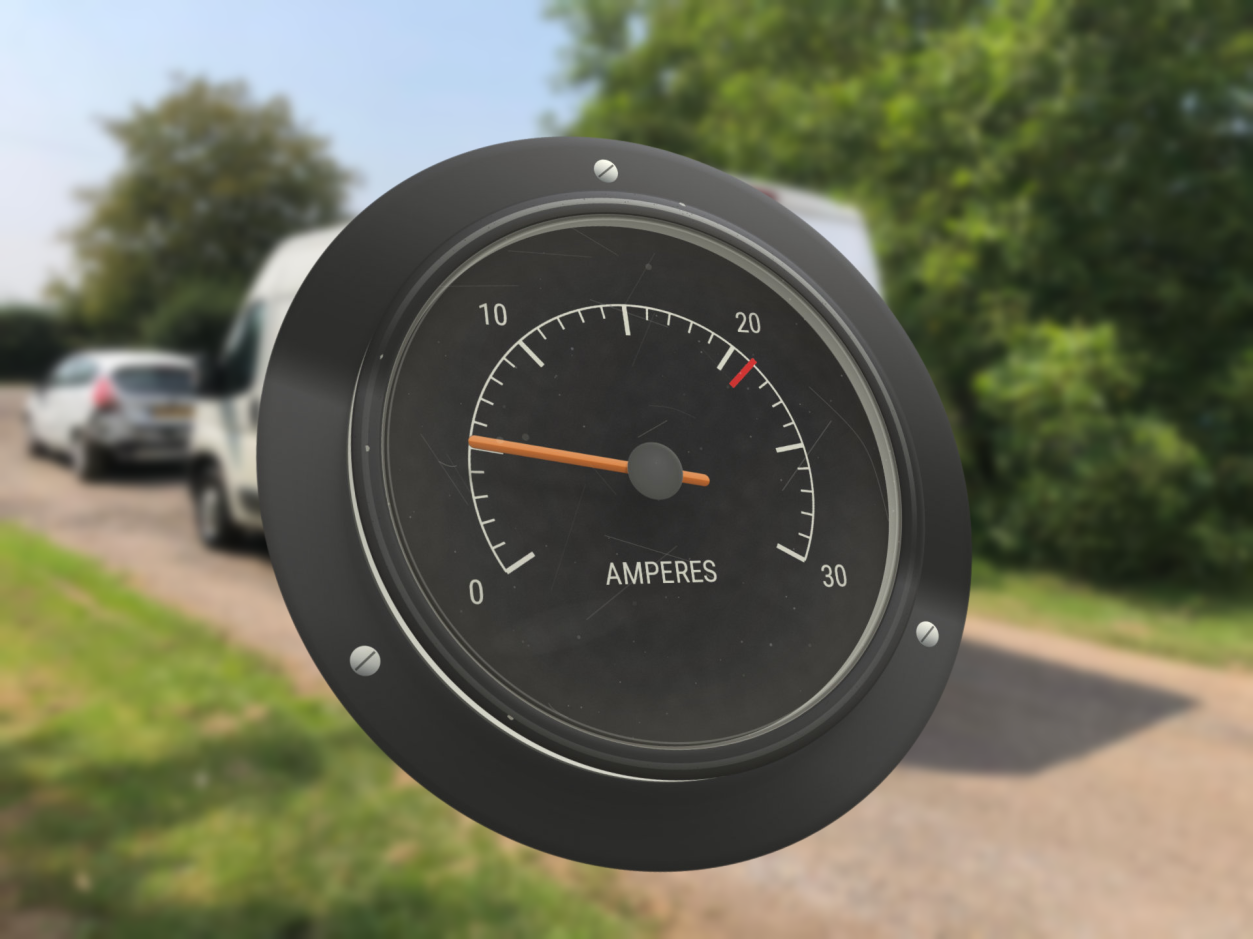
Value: 5
